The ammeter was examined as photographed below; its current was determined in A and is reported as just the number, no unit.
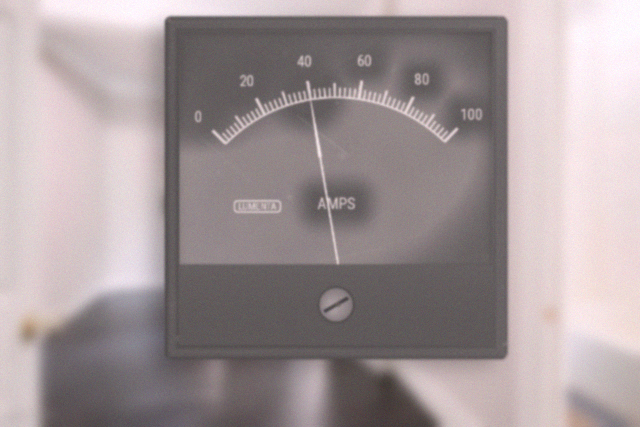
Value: 40
